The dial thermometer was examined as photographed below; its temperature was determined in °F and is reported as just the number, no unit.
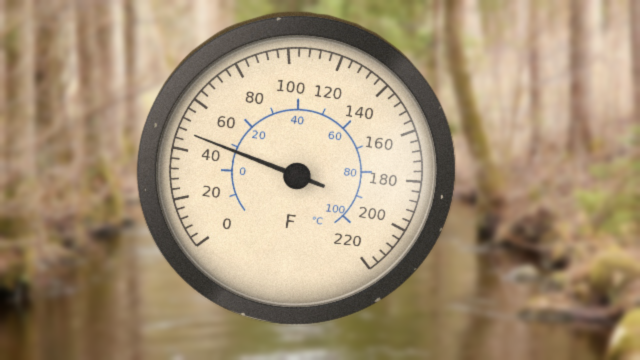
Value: 48
